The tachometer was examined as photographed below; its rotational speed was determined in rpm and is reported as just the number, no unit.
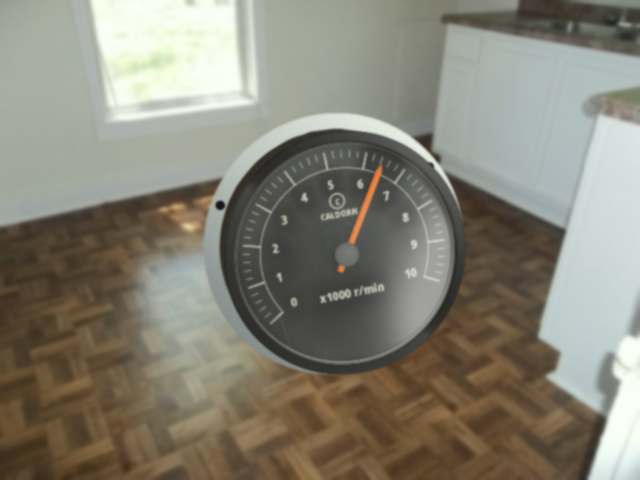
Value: 6400
